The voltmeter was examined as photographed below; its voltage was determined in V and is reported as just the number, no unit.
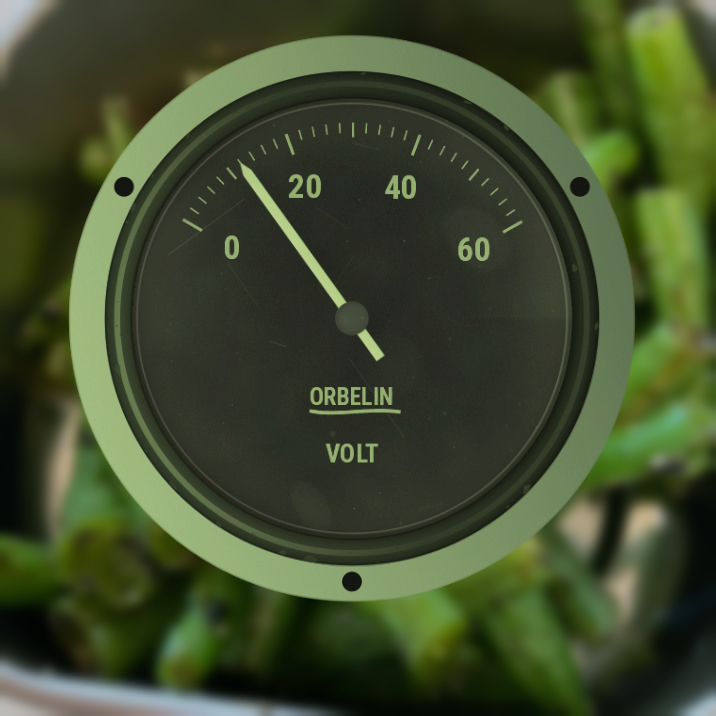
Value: 12
